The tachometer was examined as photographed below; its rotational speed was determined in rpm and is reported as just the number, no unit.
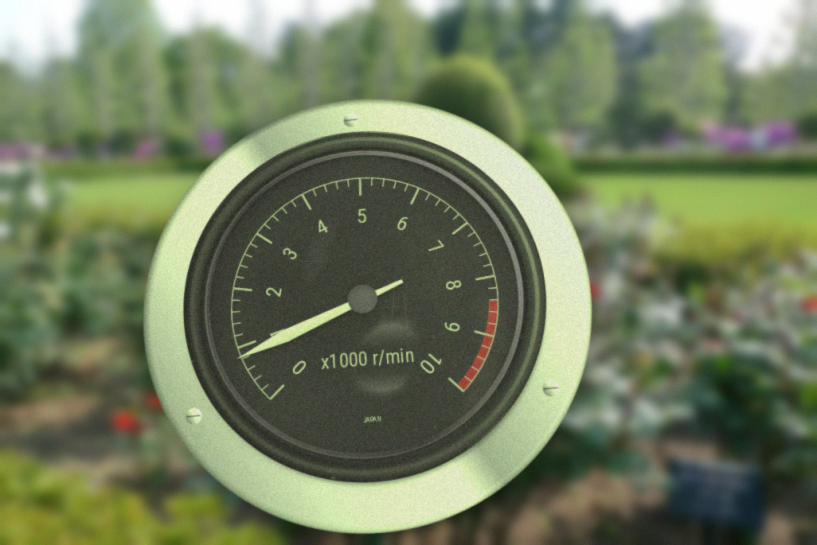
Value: 800
